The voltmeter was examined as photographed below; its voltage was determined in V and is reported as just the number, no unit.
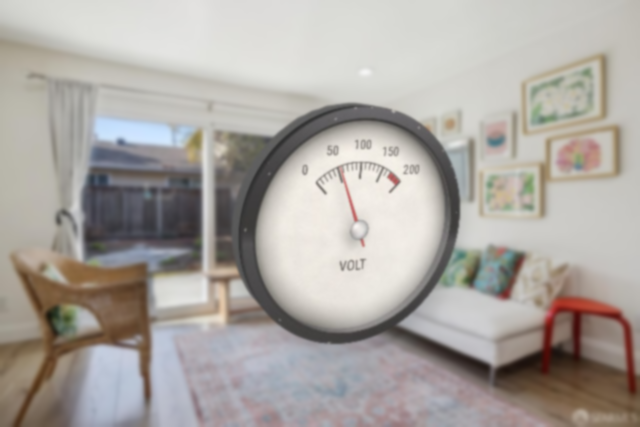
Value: 50
